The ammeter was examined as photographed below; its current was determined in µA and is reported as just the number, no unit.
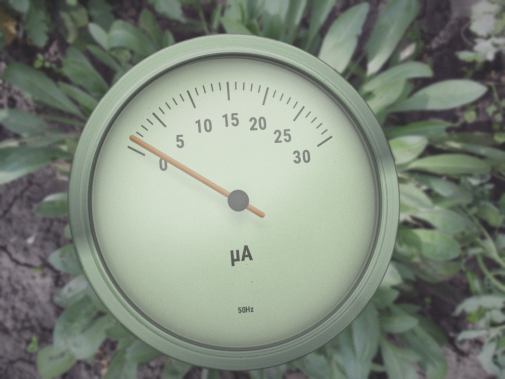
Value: 1
